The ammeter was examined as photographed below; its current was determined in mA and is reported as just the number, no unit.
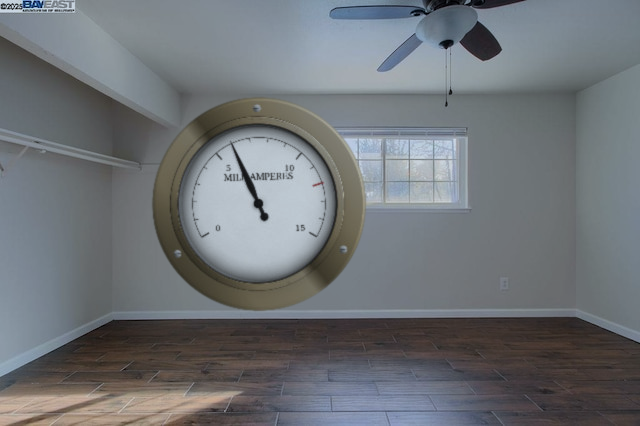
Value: 6
